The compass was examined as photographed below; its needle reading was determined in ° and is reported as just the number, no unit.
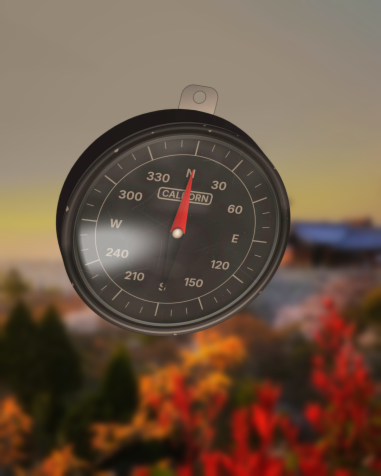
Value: 0
